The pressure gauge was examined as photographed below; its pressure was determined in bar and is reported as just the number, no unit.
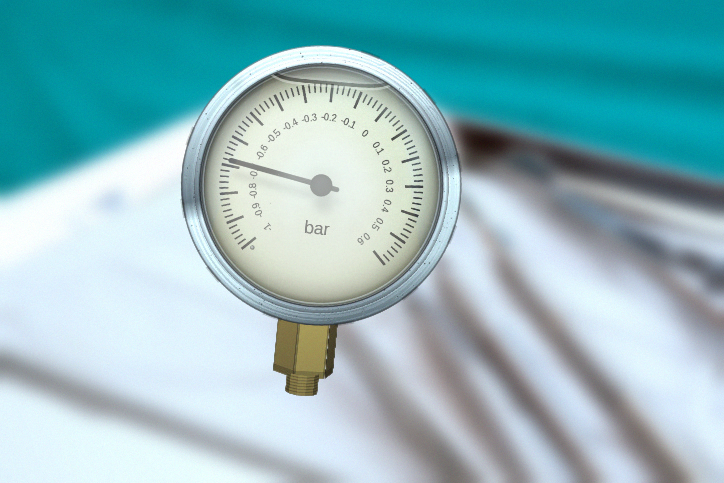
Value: -0.68
